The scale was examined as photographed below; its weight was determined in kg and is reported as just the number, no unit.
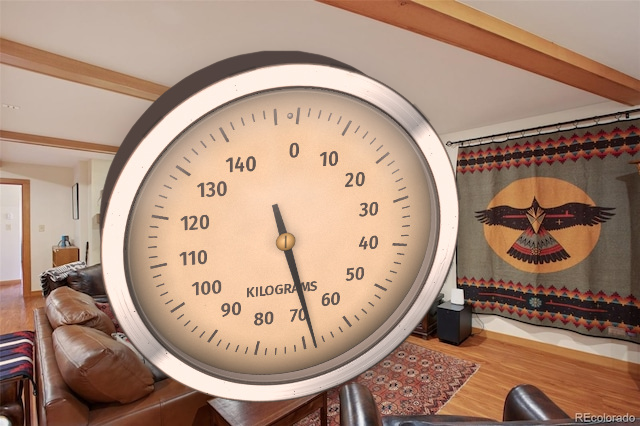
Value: 68
